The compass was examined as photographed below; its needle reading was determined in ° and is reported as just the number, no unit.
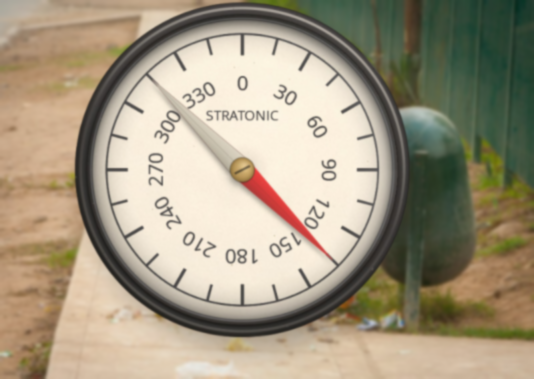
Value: 135
